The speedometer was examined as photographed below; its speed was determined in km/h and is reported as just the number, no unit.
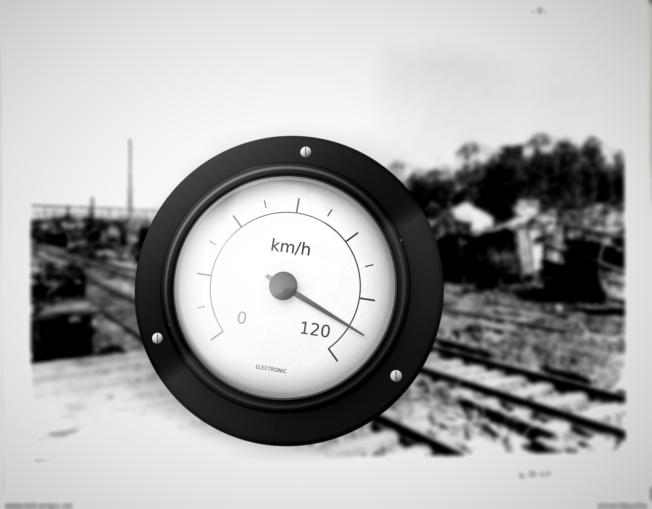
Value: 110
